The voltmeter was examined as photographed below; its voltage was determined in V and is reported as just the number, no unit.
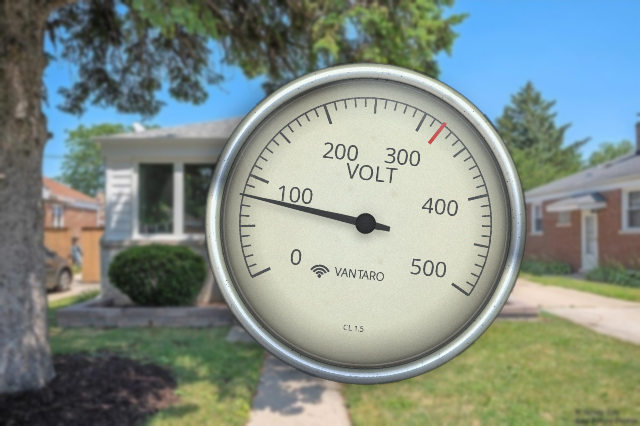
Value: 80
